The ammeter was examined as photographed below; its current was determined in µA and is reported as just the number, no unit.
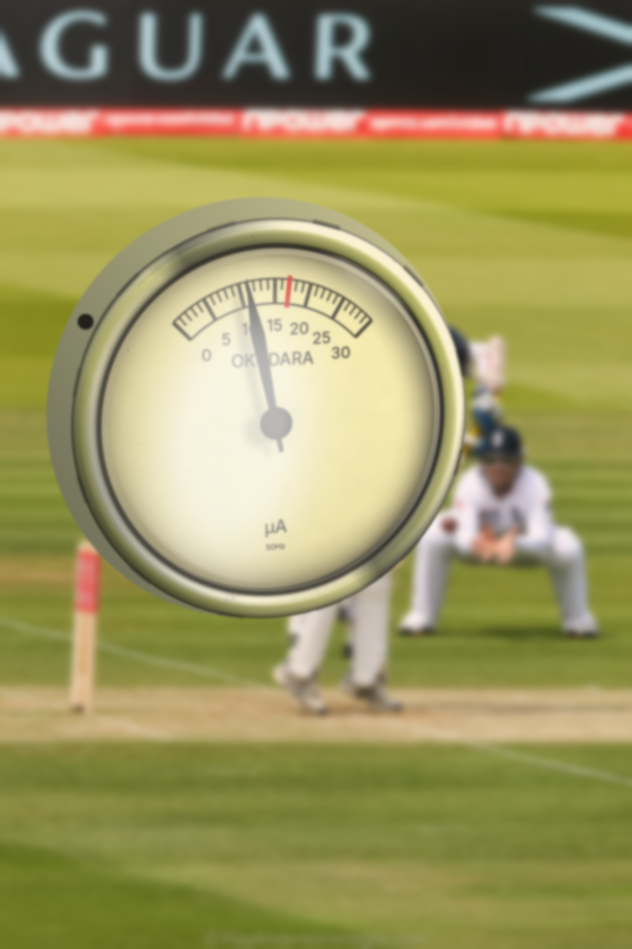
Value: 11
